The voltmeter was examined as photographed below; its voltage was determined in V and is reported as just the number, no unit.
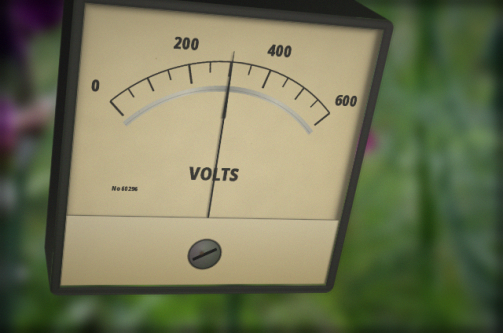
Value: 300
